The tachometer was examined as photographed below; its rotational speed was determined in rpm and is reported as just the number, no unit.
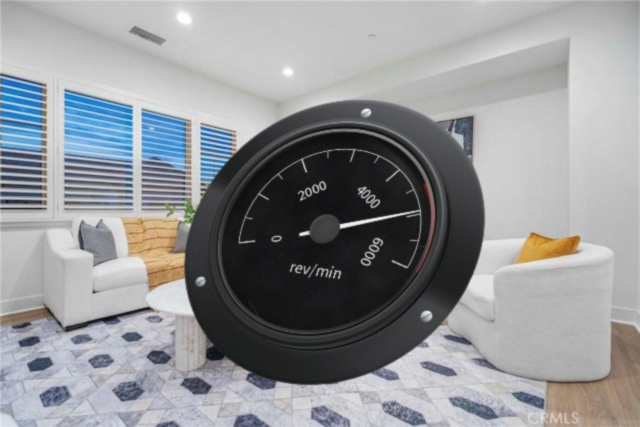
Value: 5000
